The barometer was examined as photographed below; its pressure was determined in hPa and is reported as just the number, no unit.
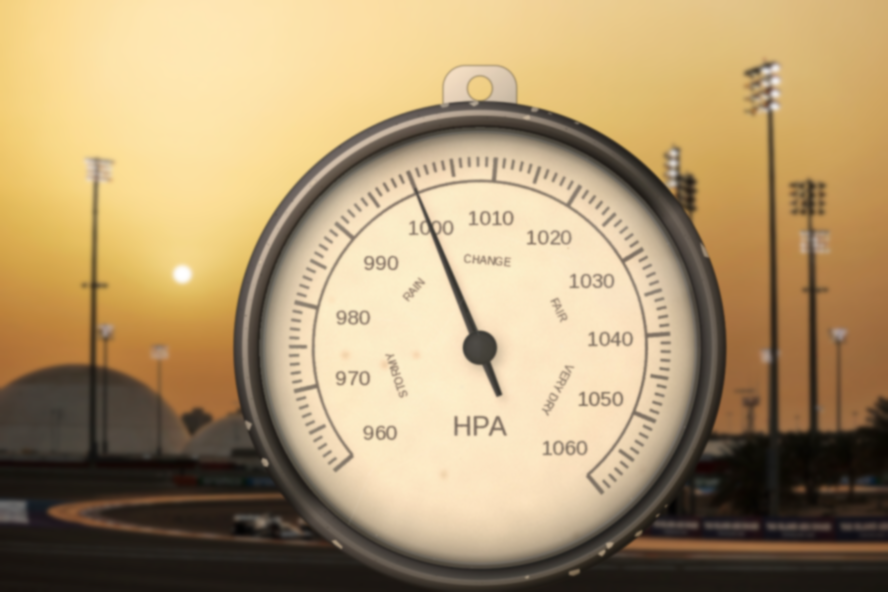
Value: 1000
